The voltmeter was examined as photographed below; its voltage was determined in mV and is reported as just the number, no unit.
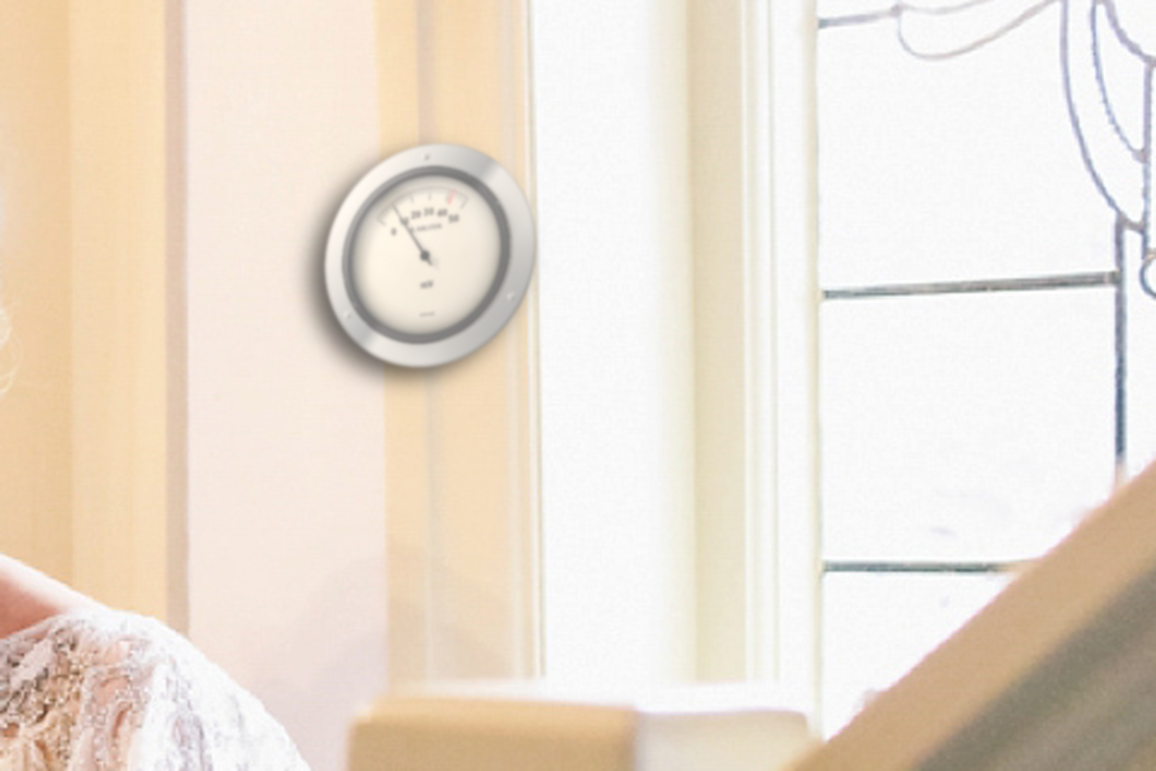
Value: 10
